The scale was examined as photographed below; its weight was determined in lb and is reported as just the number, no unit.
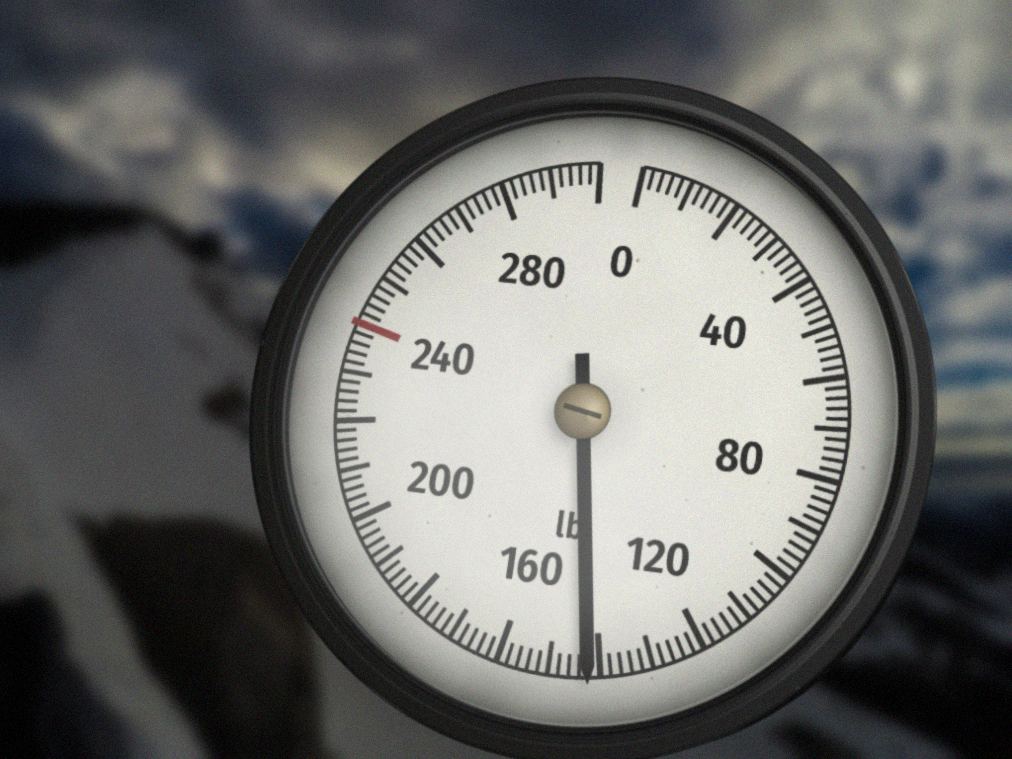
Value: 142
